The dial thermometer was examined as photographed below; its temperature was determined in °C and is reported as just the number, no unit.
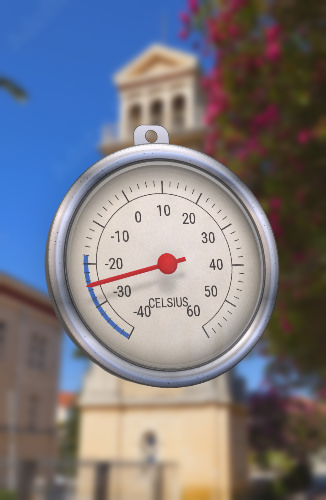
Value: -25
